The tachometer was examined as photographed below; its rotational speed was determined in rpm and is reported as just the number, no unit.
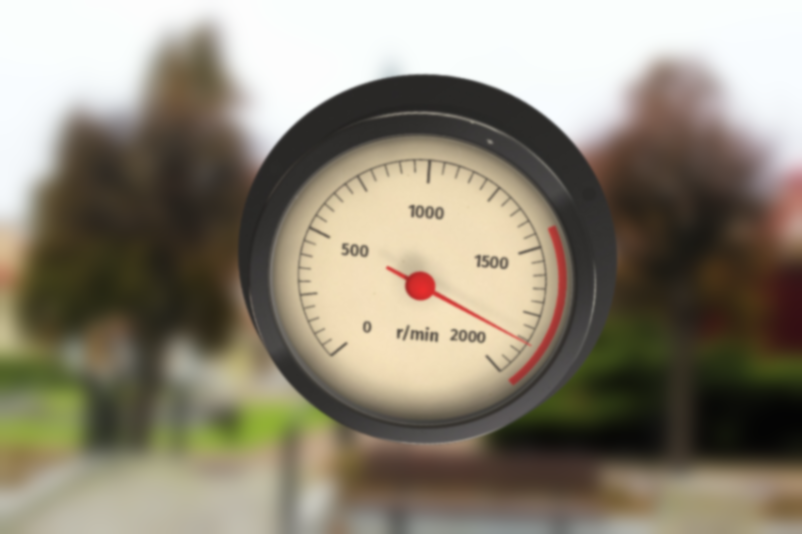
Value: 1850
